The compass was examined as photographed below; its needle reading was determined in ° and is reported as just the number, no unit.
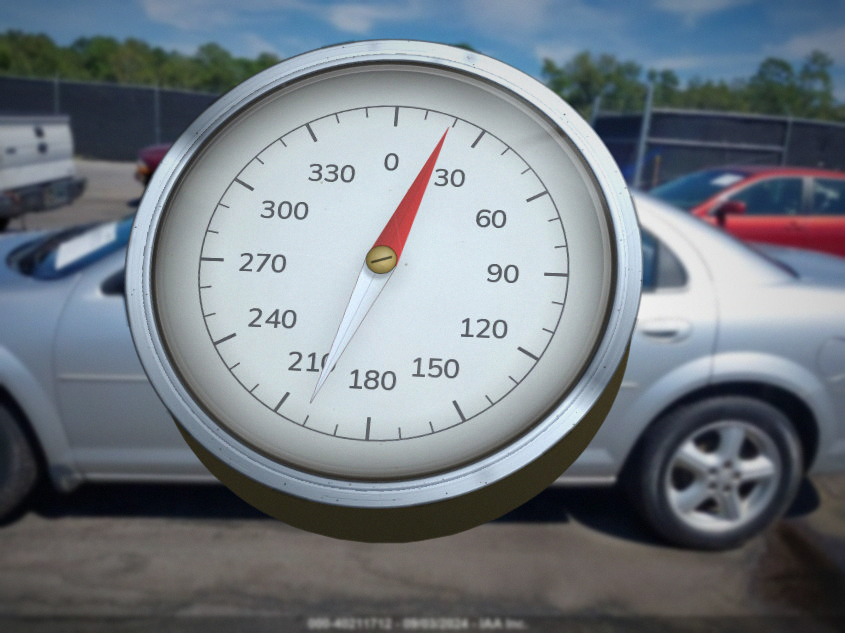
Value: 20
